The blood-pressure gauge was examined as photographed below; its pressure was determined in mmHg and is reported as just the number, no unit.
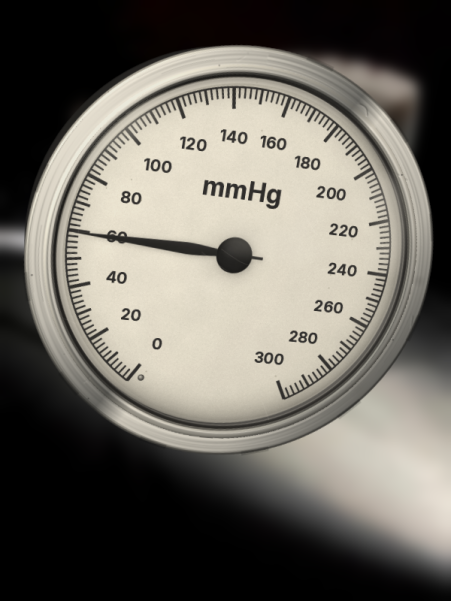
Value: 60
